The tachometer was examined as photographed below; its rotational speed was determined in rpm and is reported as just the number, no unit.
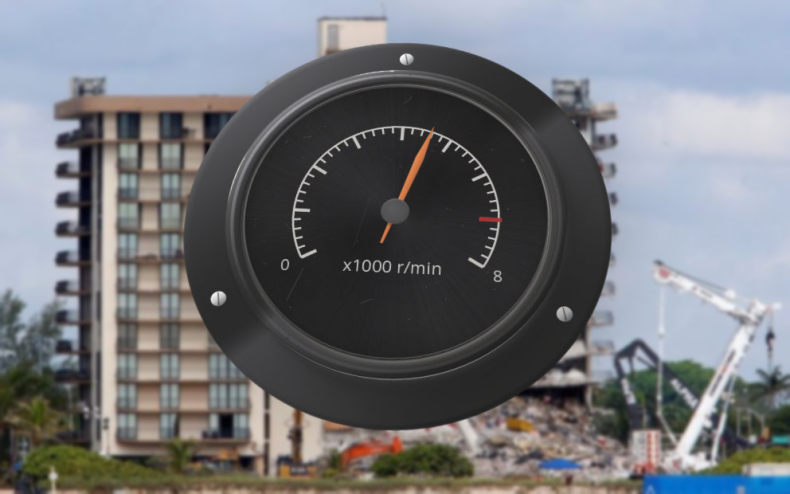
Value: 4600
